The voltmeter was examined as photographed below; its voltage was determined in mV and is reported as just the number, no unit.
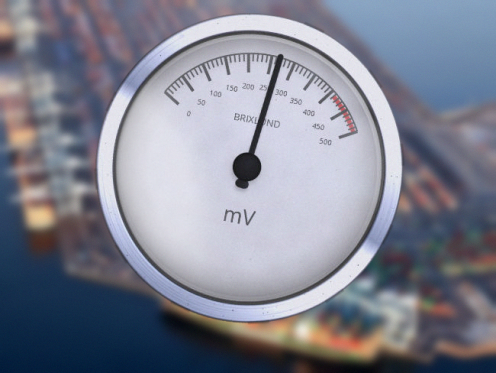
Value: 270
